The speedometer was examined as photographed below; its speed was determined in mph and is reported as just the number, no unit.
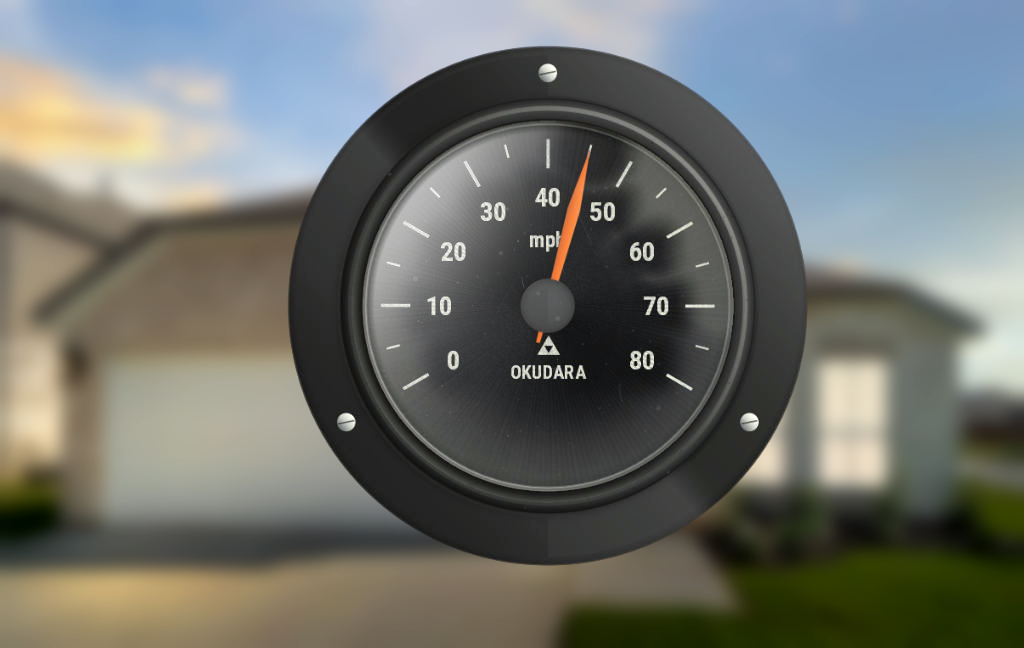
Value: 45
